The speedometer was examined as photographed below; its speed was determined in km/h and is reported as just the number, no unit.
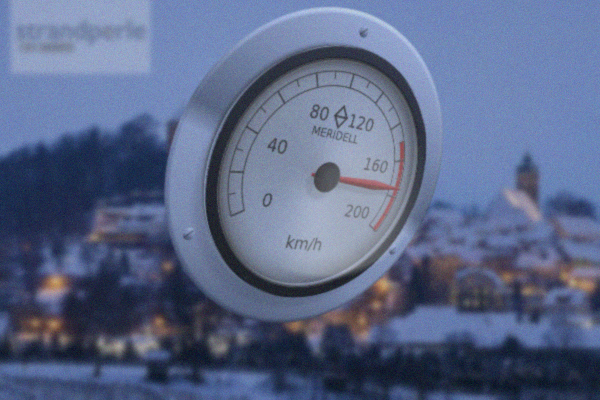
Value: 175
